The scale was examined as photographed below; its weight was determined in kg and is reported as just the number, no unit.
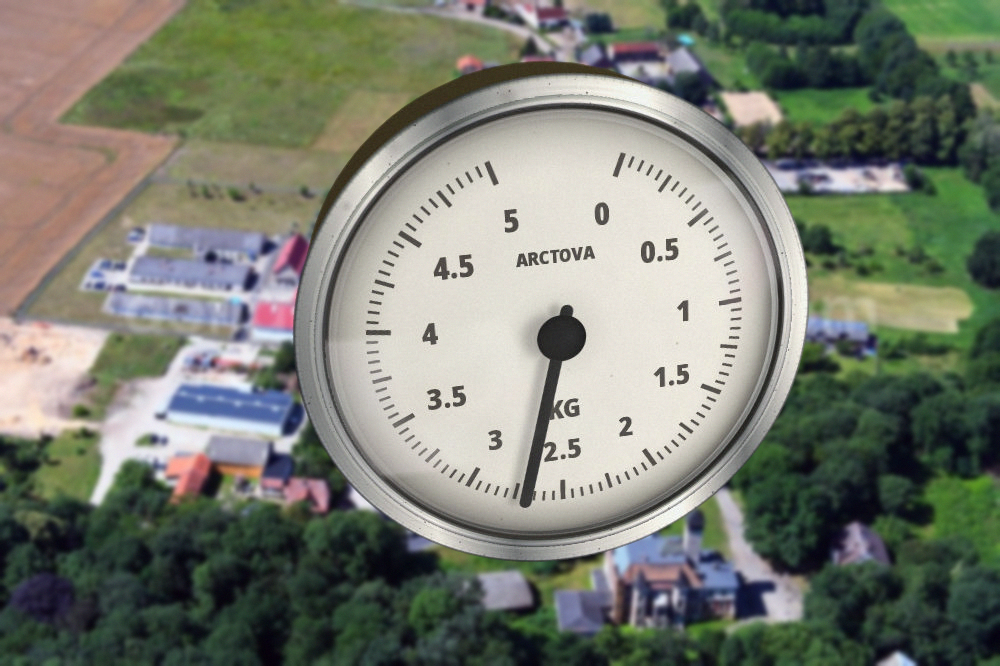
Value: 2.7
